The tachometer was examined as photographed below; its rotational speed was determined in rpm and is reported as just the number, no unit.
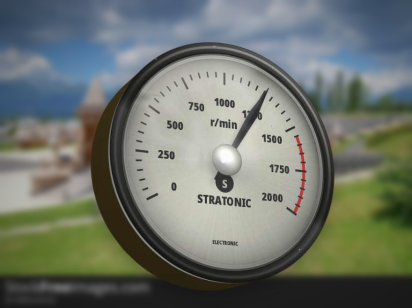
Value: 1250
